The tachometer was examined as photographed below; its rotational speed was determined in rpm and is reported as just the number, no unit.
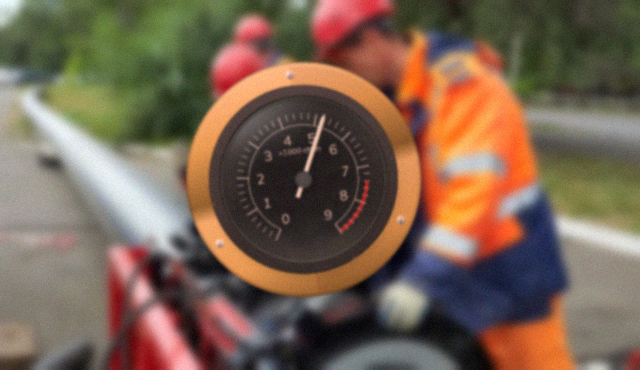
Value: 5200
